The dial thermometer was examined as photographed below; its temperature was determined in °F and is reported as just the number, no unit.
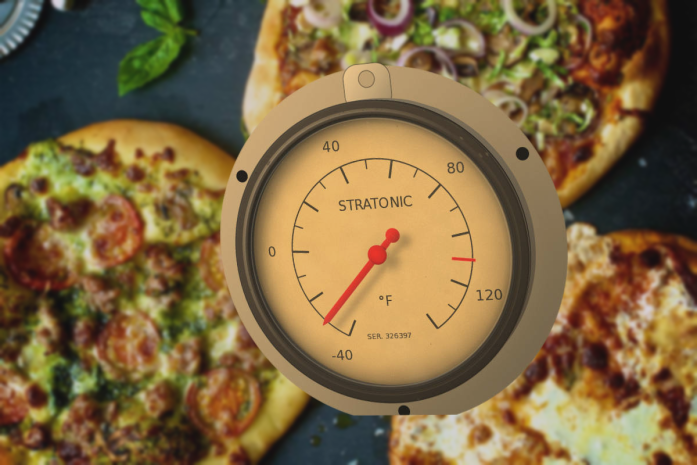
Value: -30
